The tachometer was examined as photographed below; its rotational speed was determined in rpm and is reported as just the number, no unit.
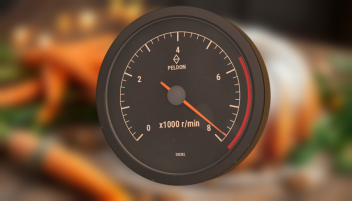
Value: 7800
